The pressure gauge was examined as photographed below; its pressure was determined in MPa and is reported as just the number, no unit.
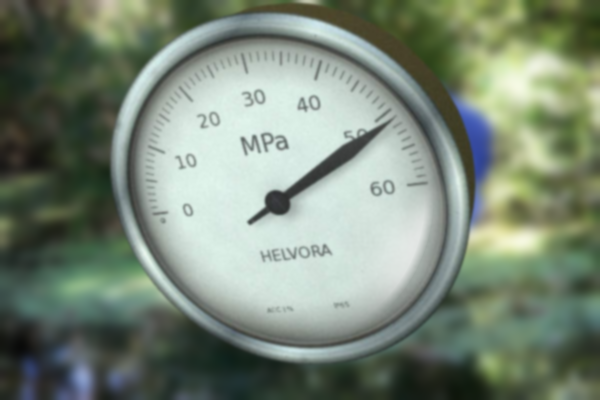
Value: 51
